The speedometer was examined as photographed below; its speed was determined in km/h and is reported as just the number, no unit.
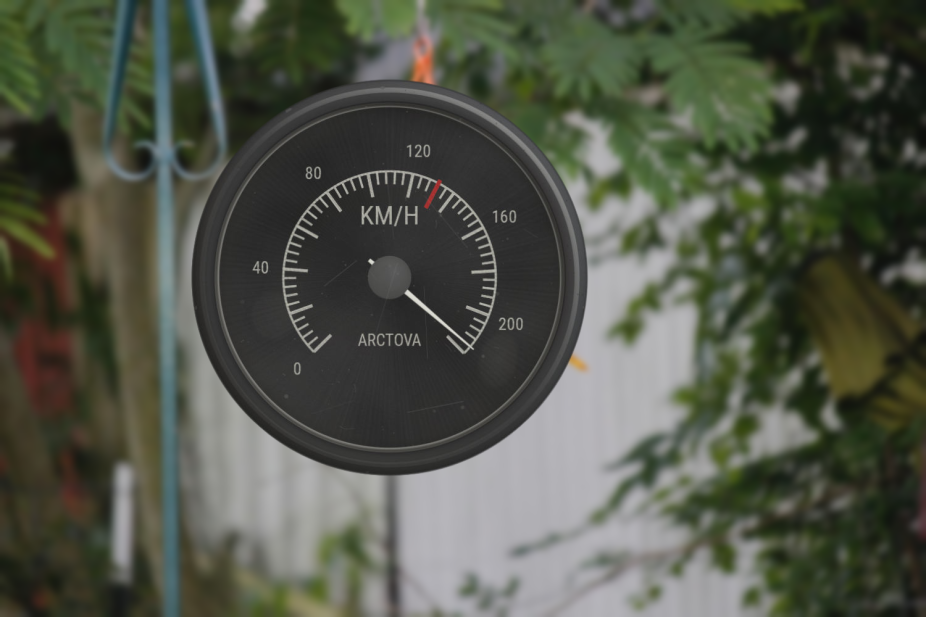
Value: 216
